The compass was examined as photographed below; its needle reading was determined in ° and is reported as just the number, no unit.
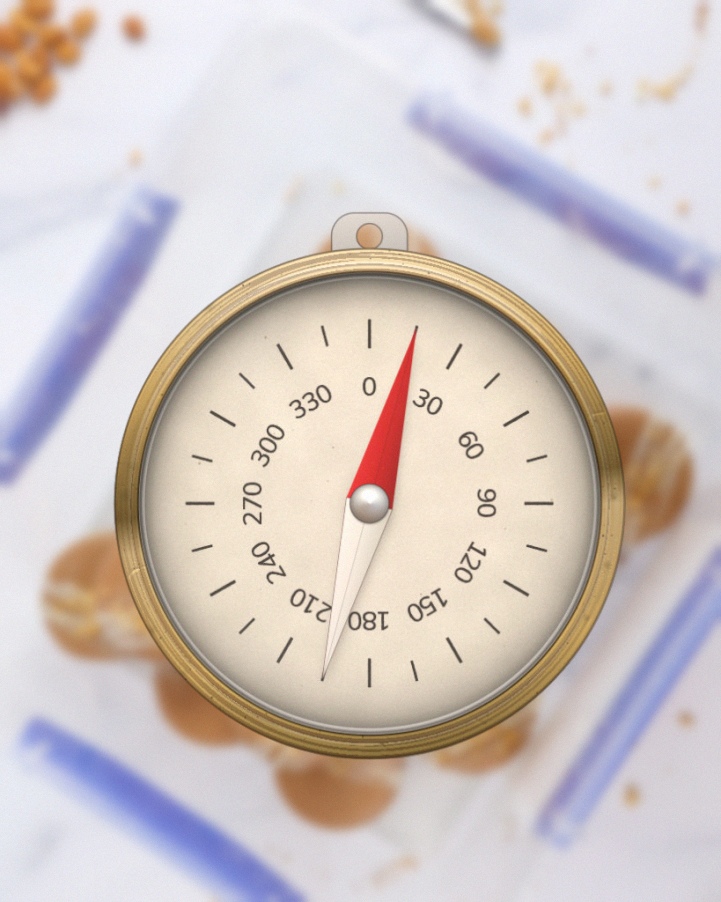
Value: 15
